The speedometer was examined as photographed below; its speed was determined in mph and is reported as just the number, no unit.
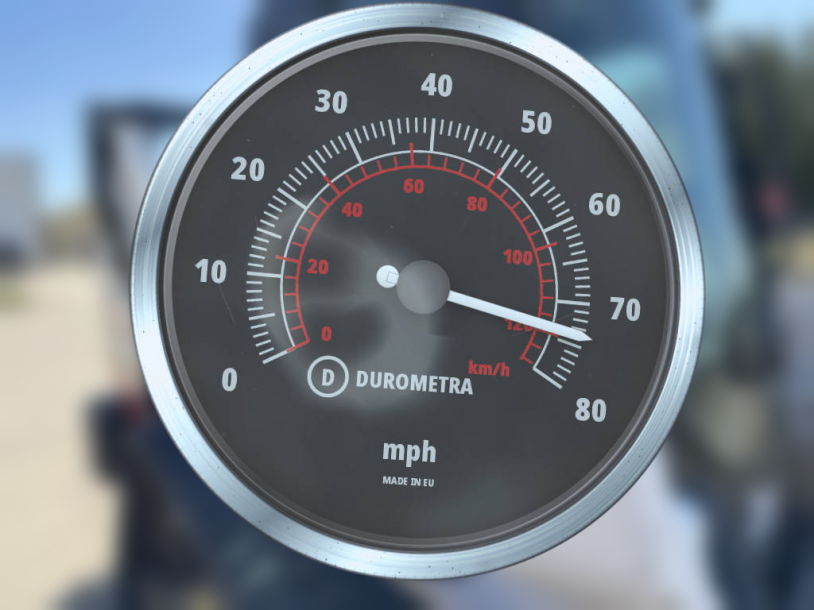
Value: 74
